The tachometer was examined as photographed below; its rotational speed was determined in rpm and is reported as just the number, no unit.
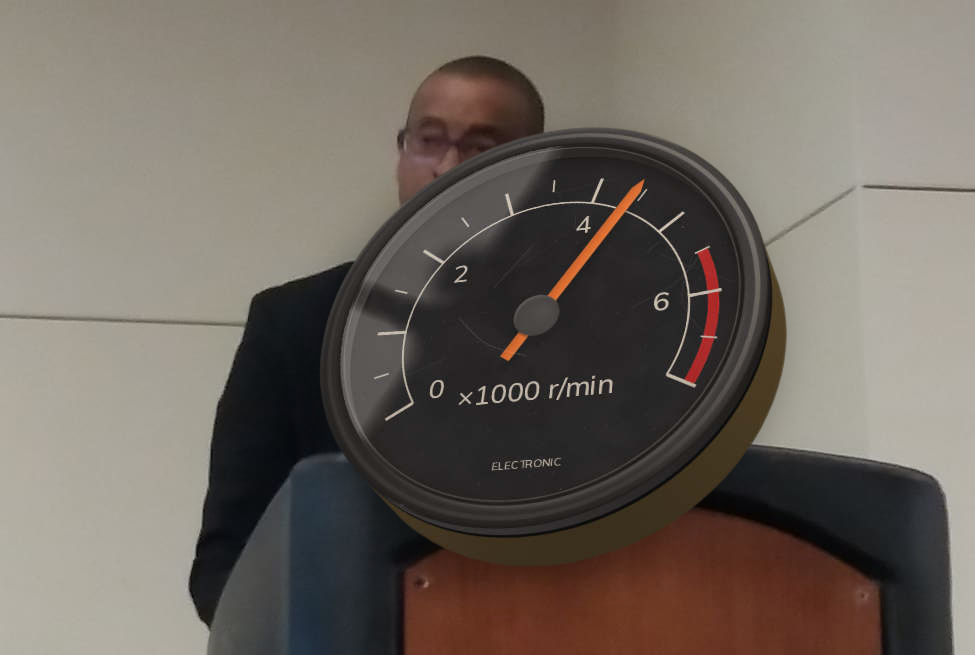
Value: 4500
